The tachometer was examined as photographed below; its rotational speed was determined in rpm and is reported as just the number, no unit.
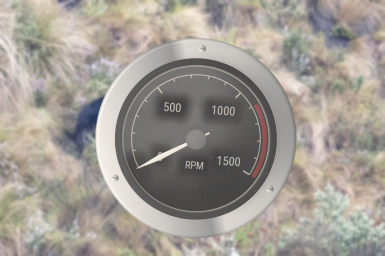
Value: 0
